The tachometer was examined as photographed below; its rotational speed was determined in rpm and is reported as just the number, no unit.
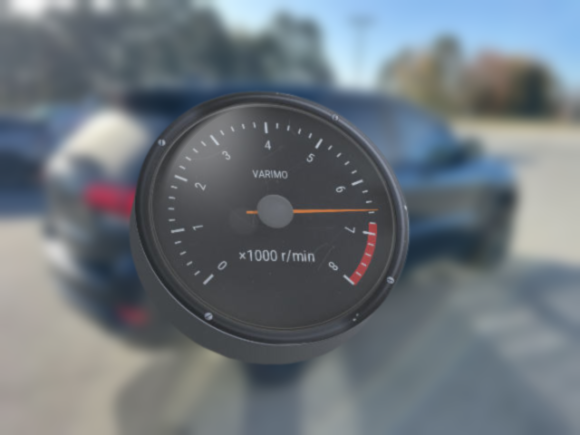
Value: 6600
